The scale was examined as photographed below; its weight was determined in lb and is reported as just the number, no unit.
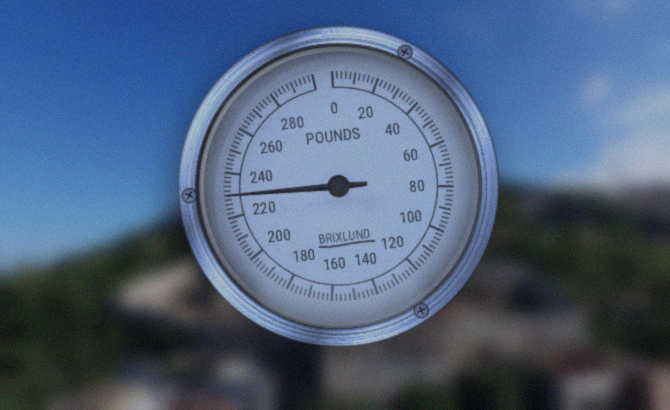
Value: 230
